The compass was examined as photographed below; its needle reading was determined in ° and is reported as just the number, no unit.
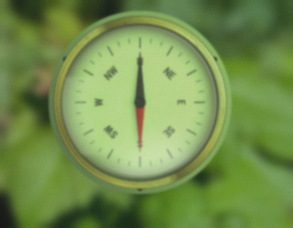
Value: 180
